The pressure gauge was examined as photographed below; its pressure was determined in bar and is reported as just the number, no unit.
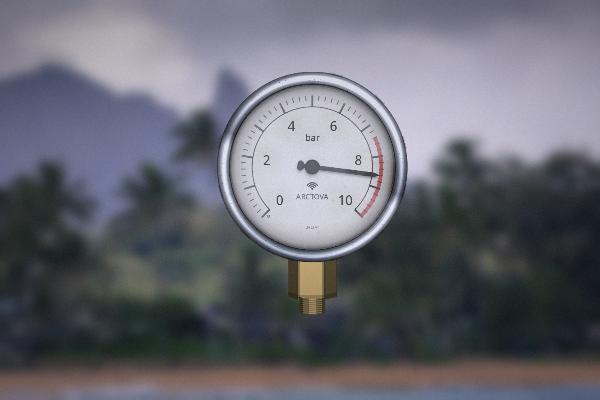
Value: 8.6
